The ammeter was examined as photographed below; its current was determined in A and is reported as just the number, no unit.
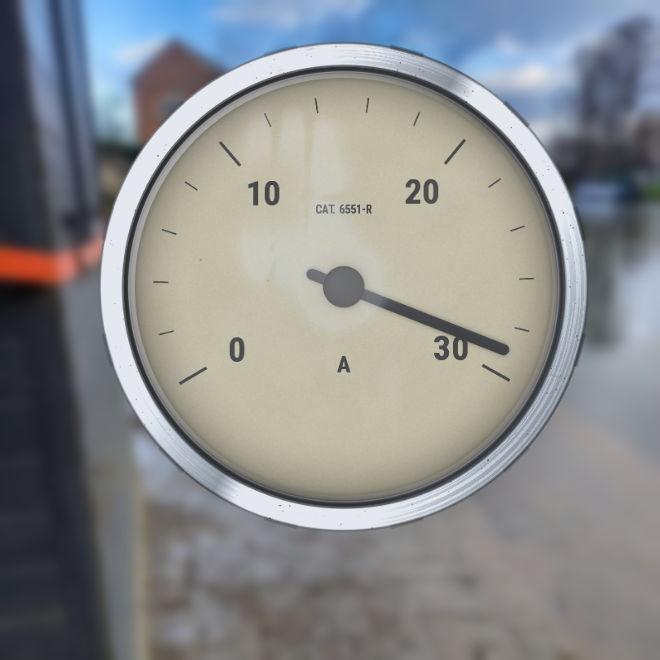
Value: 29
